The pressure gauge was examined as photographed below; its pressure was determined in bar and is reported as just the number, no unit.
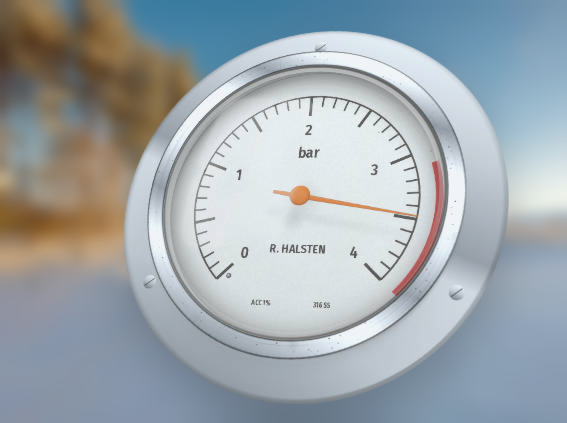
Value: 3.5
